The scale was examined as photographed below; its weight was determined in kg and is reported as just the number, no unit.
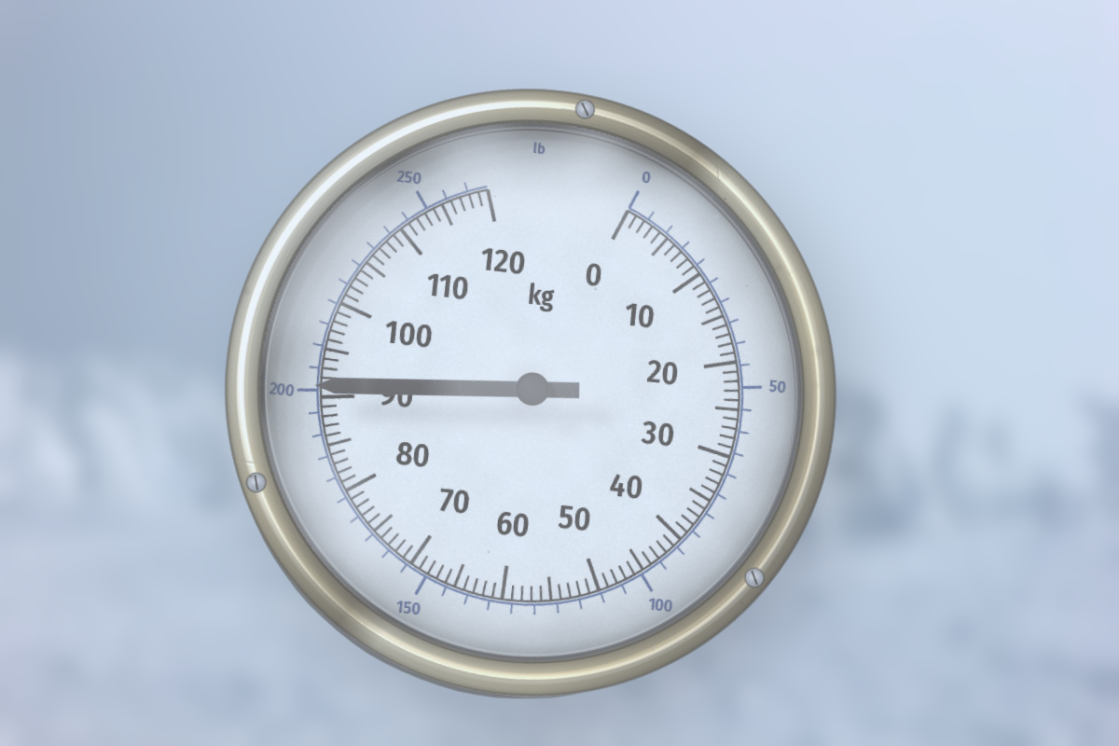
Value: 91
